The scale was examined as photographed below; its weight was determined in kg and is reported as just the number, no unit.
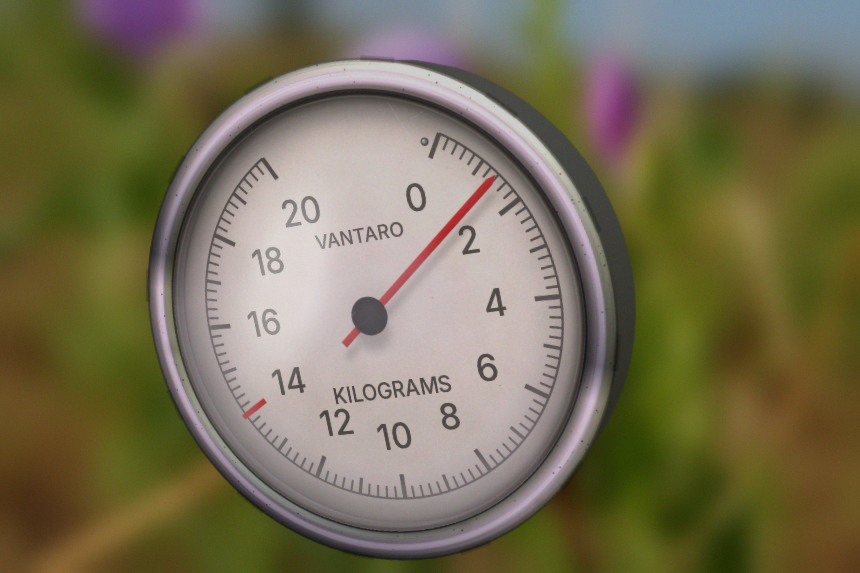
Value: 1.4
